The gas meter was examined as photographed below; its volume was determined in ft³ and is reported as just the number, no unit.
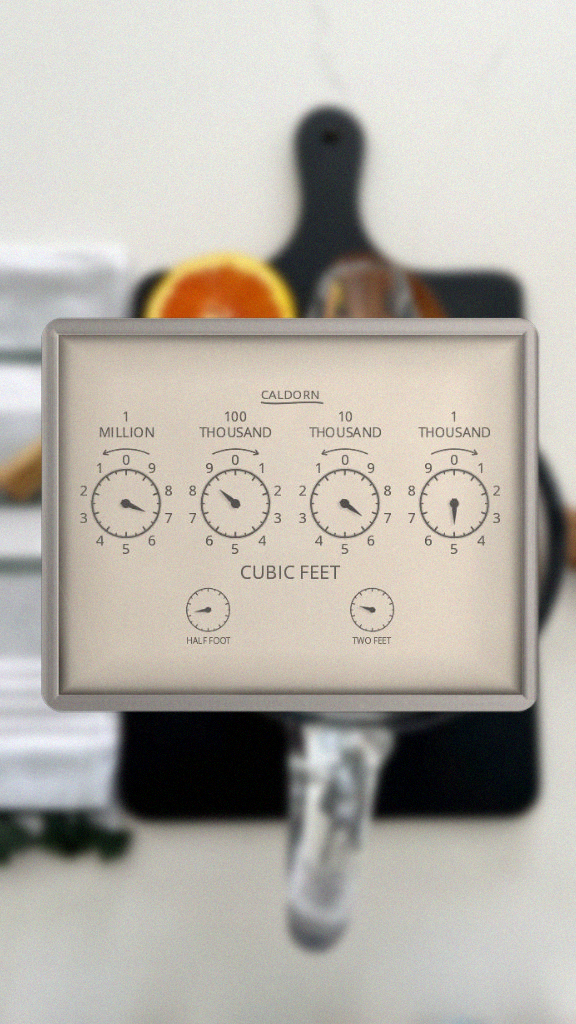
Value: 686500
